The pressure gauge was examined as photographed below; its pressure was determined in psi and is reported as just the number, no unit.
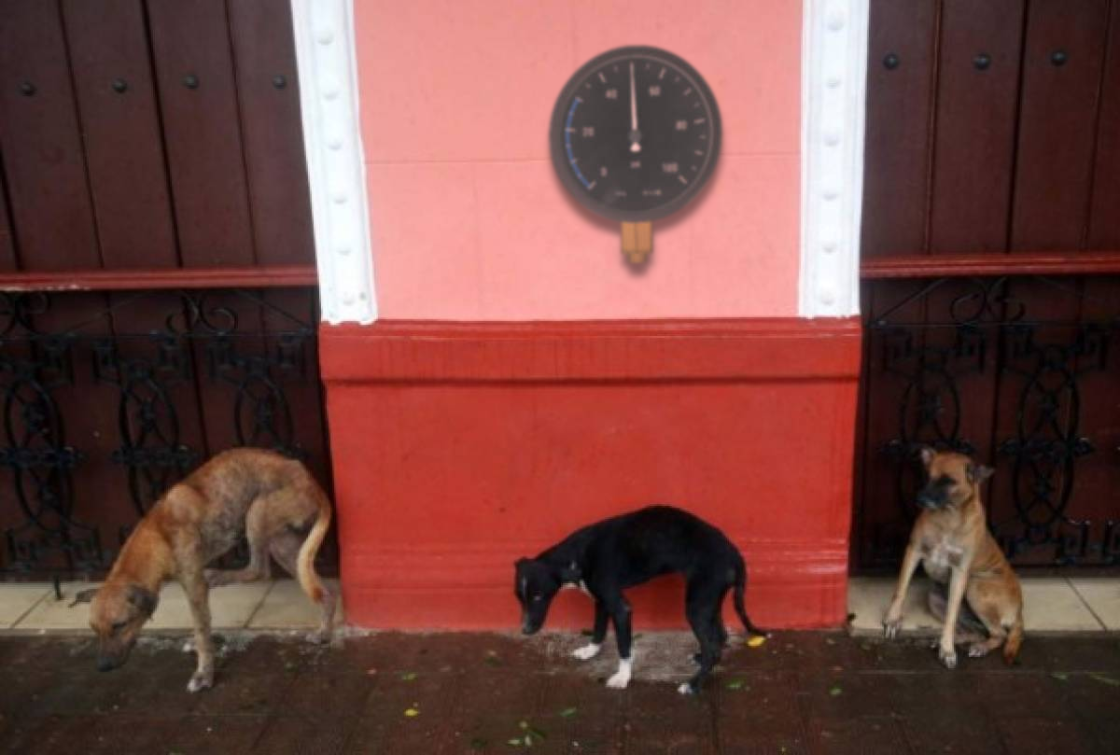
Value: 50
